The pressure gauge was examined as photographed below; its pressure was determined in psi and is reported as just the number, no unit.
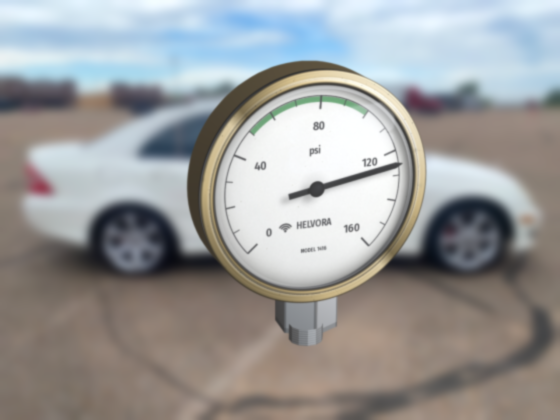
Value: 125
